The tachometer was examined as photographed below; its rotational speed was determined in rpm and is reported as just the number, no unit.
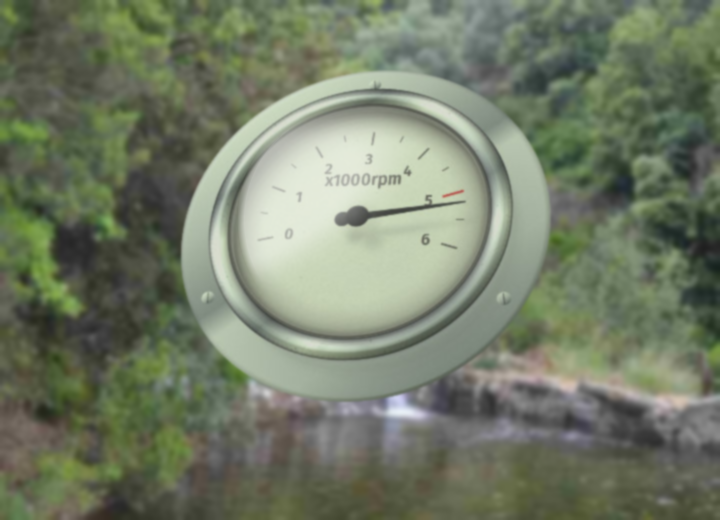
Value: 5250
